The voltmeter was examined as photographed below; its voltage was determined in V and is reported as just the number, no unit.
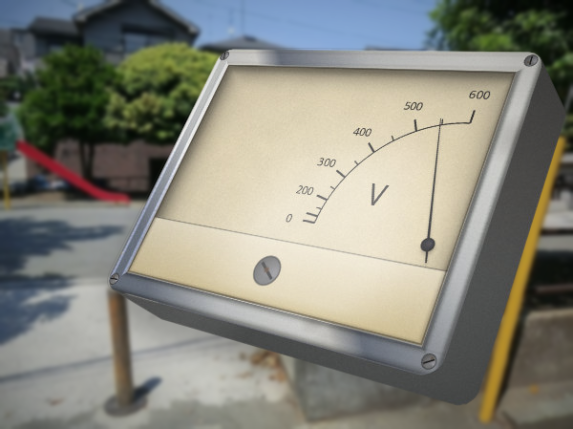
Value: 550
